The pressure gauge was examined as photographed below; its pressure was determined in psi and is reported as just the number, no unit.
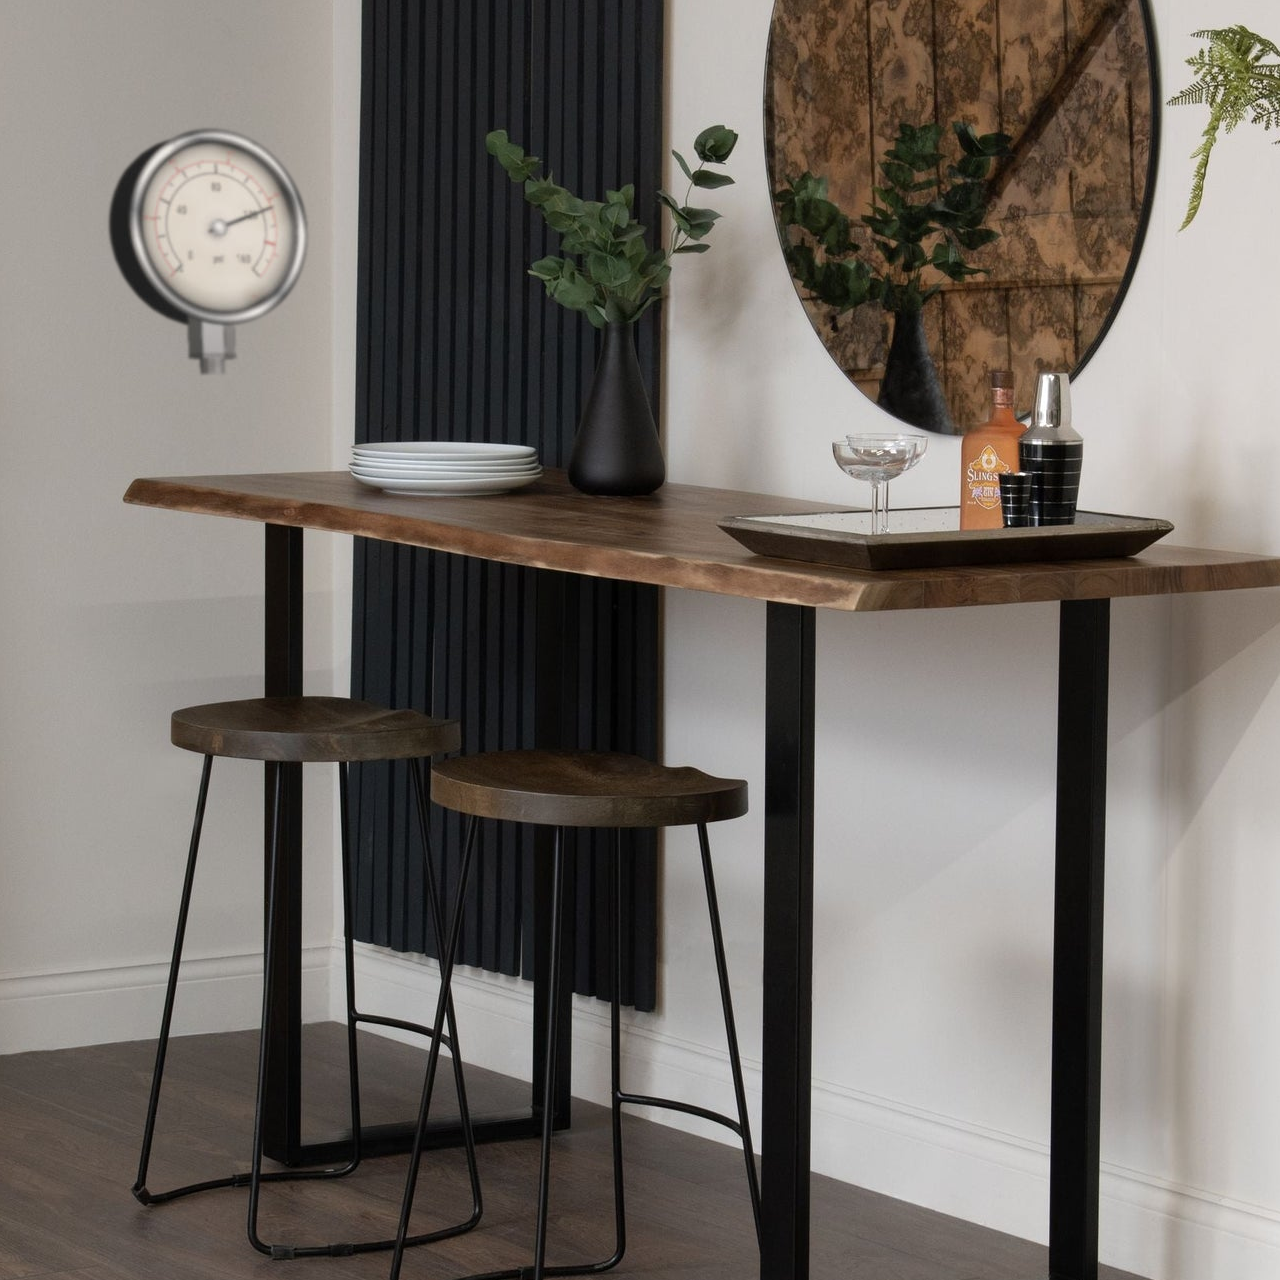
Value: 120
